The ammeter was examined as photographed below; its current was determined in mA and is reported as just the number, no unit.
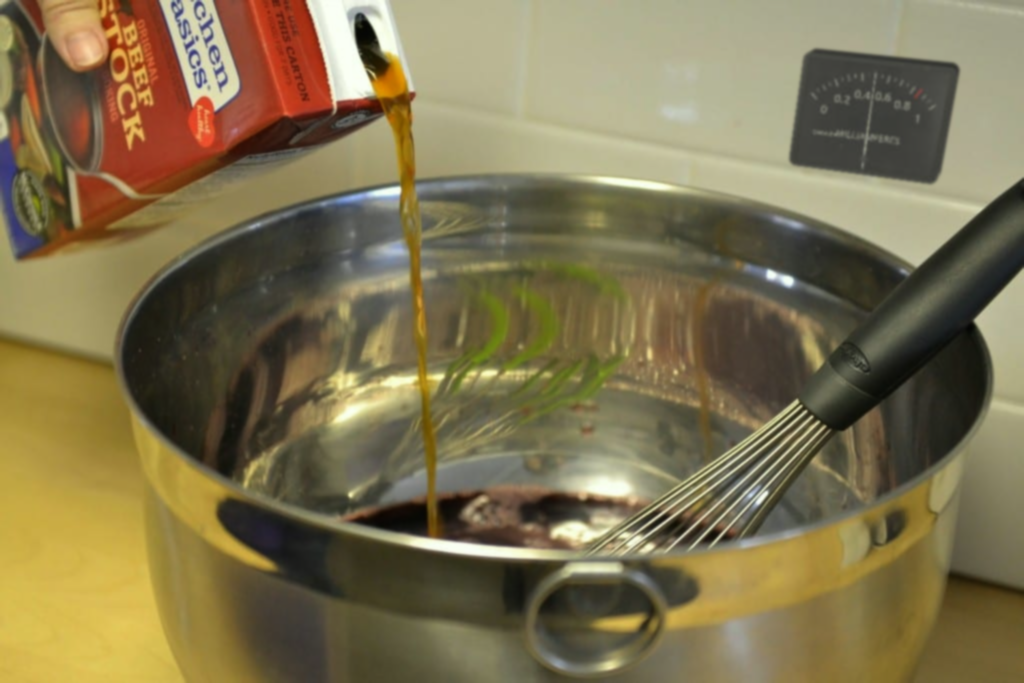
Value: 0.5
